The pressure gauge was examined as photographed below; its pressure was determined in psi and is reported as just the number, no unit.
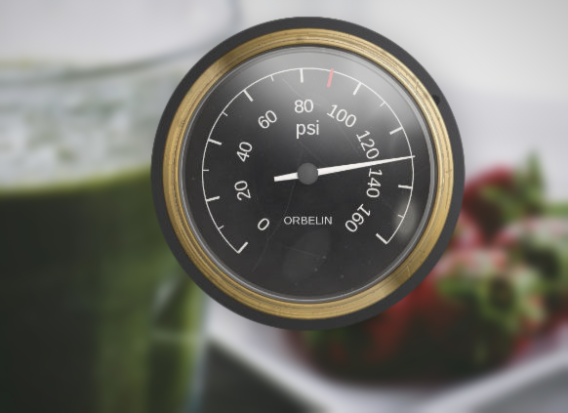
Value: 130
